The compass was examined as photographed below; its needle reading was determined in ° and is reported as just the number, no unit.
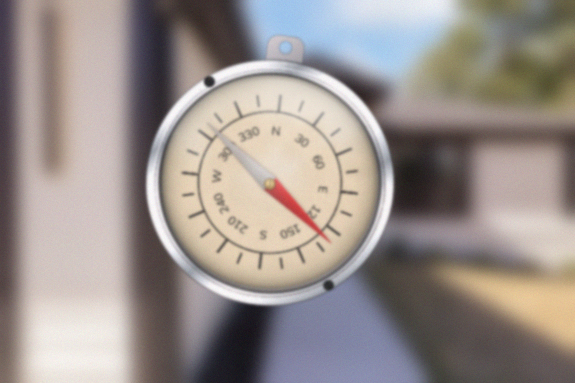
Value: 127.5
